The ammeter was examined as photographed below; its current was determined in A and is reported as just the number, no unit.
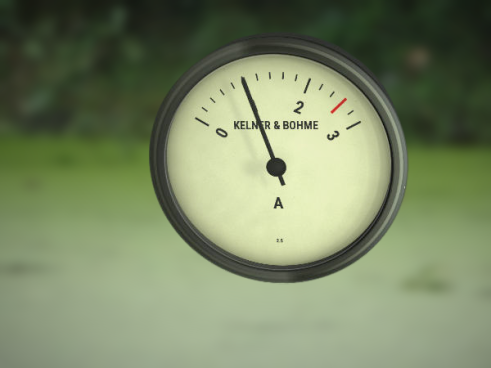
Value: 1
